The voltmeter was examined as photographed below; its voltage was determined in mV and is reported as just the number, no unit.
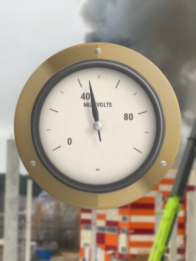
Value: 45
